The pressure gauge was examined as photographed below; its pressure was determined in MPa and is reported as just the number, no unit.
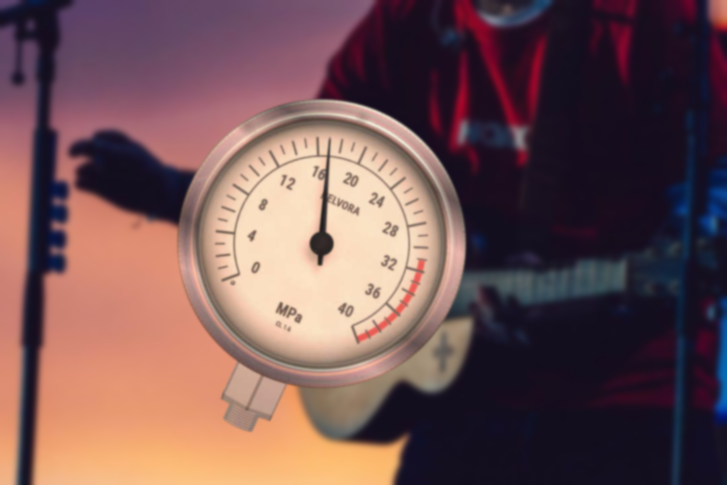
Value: 17
